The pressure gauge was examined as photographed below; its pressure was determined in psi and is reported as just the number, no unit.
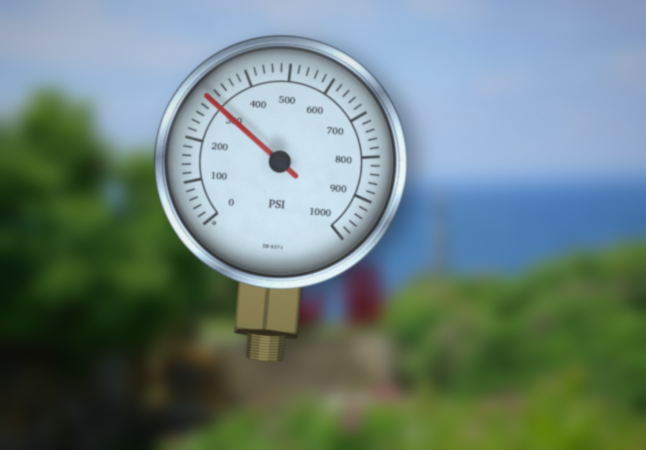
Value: 300
